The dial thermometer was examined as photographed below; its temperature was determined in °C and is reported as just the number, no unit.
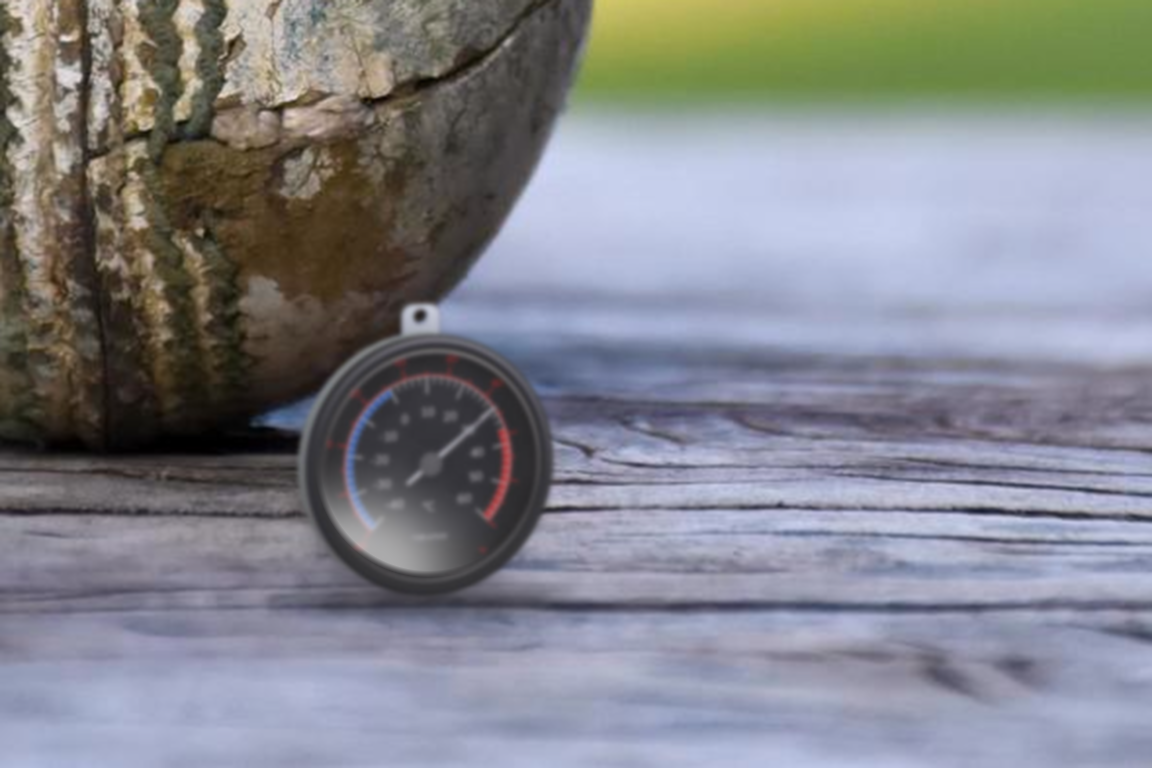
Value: 30
